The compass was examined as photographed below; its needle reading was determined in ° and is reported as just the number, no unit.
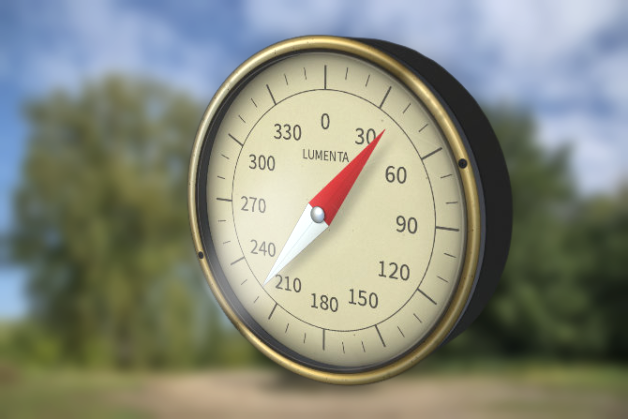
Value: 40
